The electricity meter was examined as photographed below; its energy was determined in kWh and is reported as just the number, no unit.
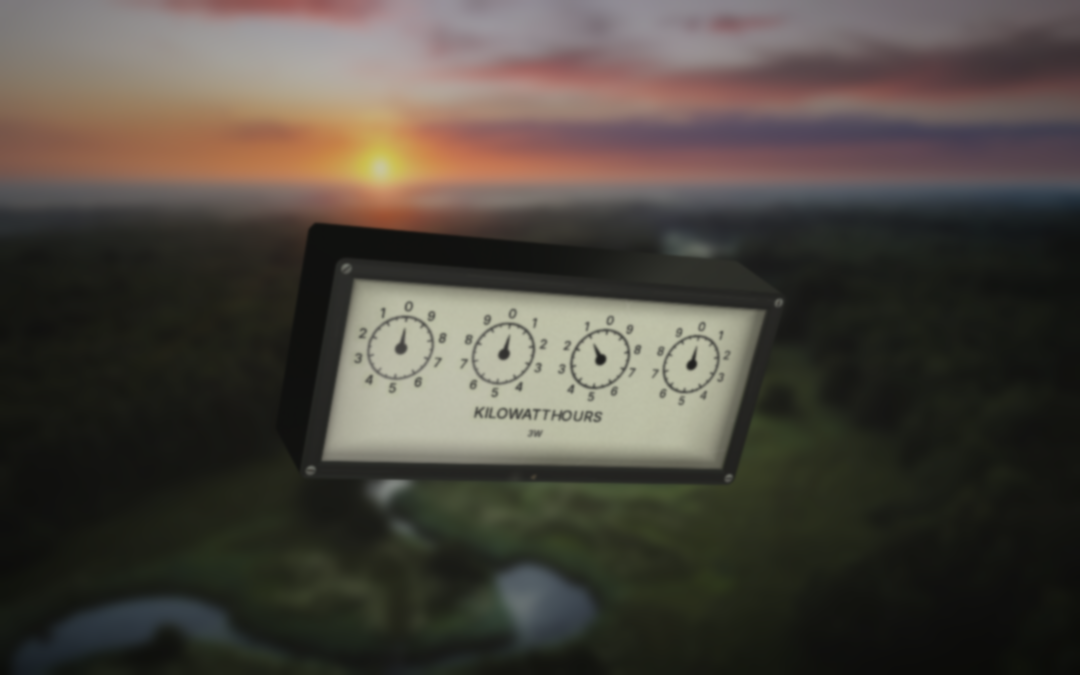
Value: 10
